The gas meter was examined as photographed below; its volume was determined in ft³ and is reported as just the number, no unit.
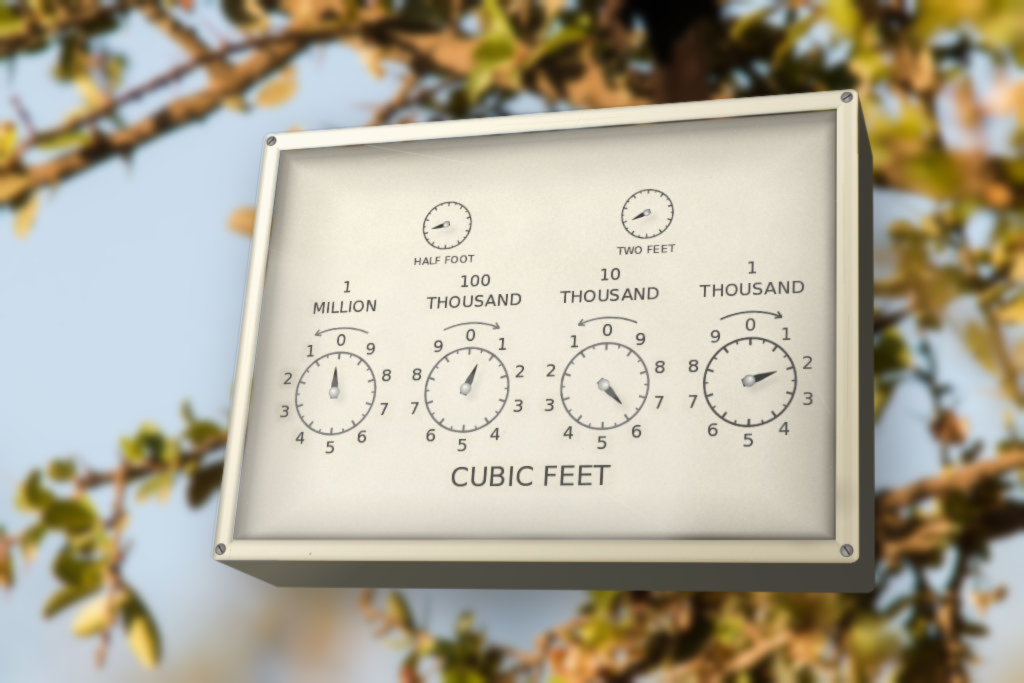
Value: 6200
